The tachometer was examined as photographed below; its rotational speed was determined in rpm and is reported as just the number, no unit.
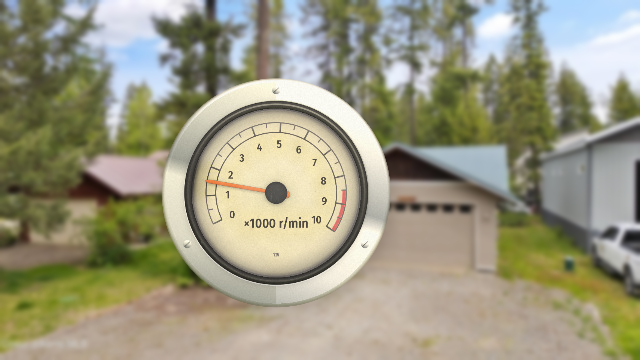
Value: 1500
